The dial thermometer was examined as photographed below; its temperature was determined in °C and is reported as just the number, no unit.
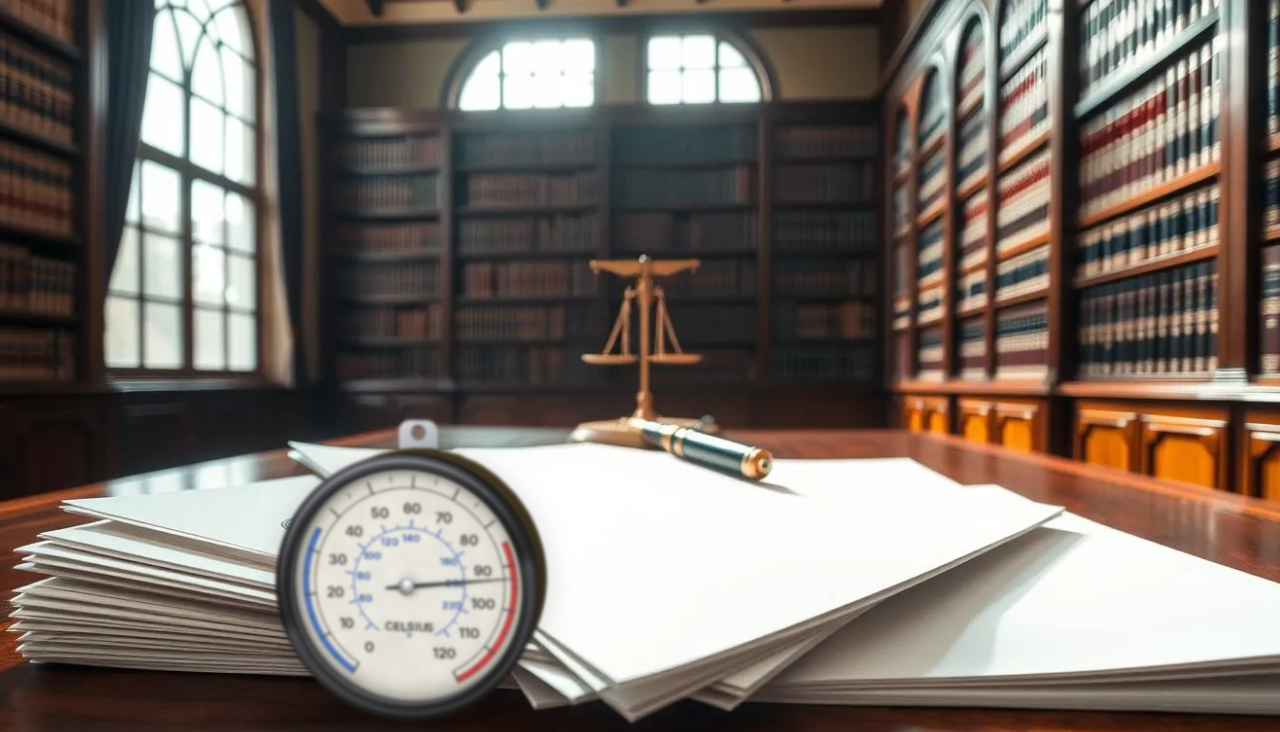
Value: 92.5
